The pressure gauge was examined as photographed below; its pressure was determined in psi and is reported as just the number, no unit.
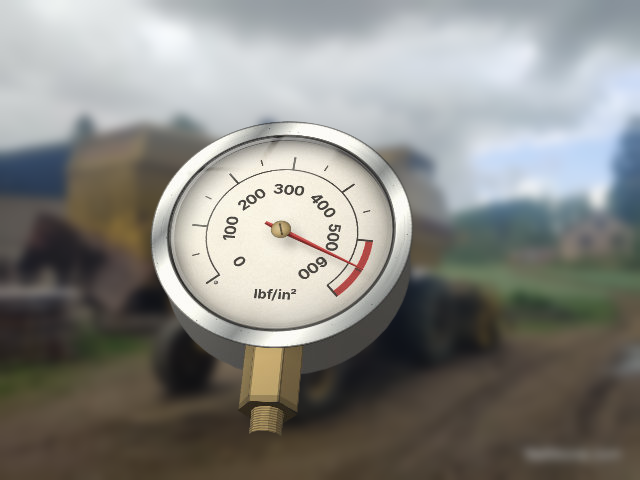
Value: 550
